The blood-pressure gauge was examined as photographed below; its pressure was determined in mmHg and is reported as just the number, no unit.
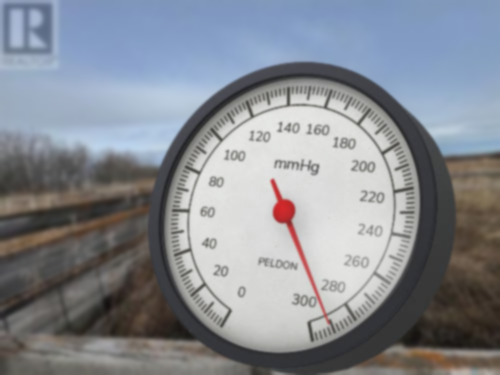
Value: 290
